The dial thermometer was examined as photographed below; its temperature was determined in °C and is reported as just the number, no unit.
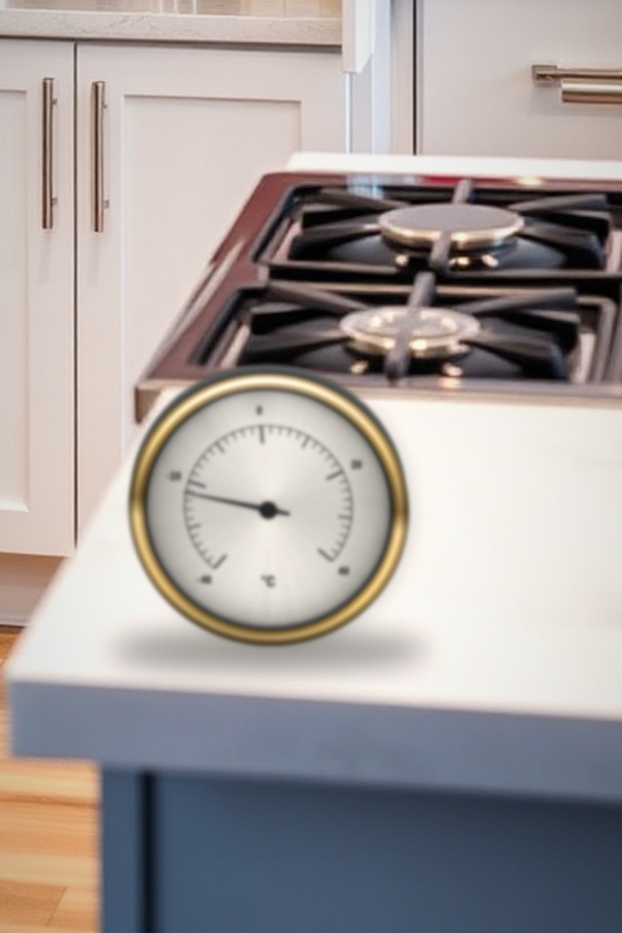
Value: -22
